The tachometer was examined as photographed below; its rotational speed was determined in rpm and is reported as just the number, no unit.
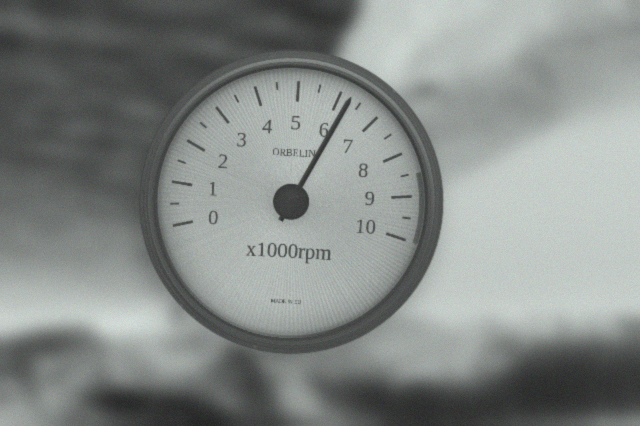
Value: 6250
